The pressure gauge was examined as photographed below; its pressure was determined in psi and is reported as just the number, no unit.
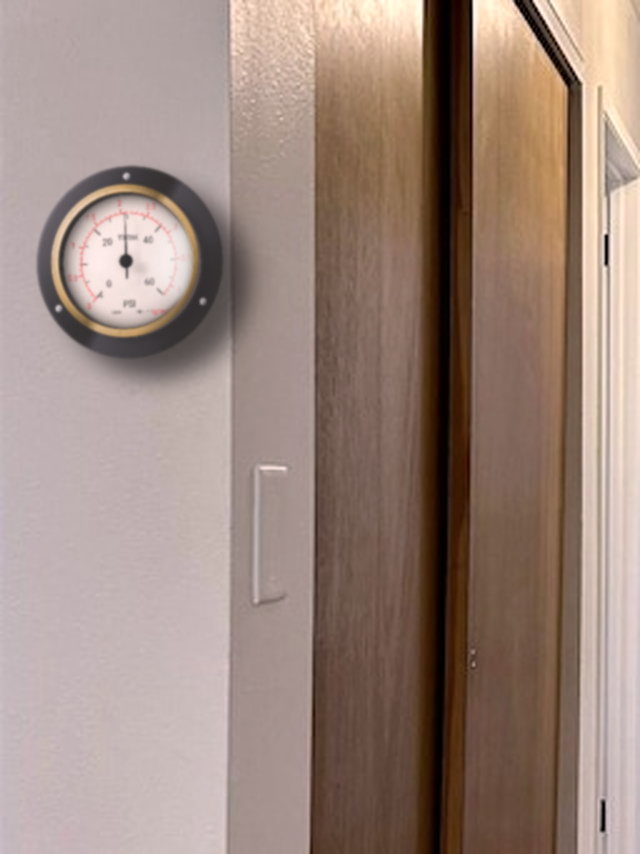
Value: 30
